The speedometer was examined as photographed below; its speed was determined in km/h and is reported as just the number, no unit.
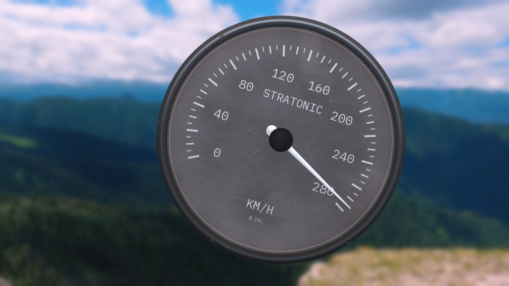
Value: 275
